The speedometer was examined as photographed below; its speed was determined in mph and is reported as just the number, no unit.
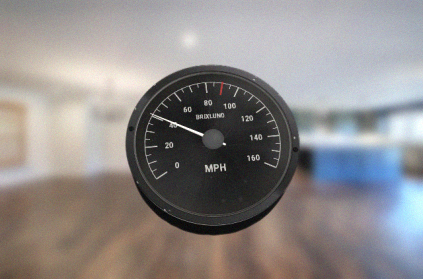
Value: 40
